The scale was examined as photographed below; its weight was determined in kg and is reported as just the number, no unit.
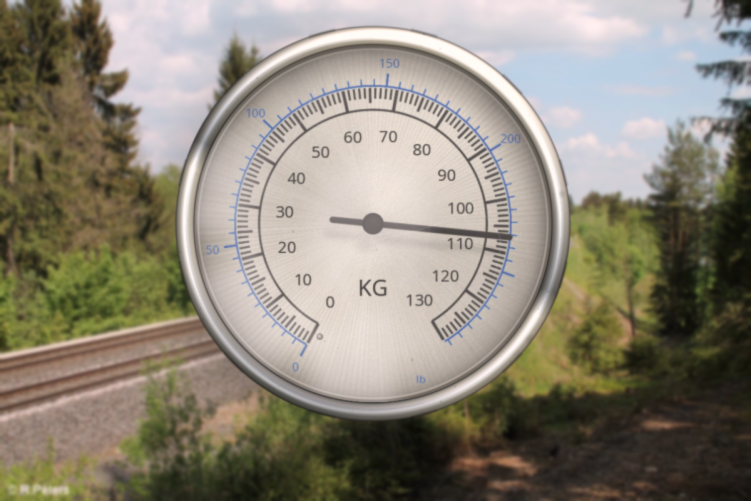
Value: 107
